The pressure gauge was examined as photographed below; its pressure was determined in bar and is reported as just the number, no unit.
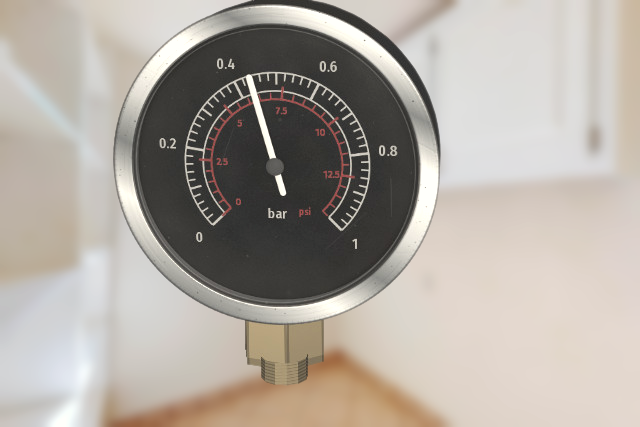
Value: 0.44
